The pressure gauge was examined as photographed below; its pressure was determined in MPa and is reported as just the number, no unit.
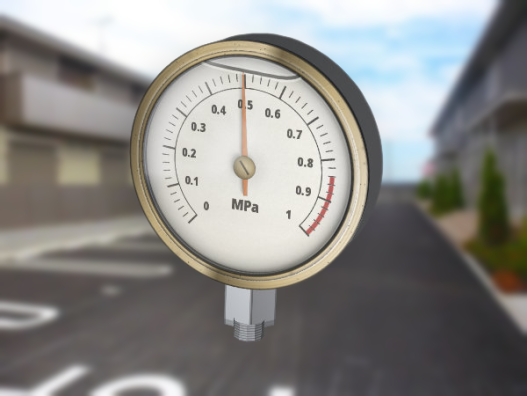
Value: 0.5
